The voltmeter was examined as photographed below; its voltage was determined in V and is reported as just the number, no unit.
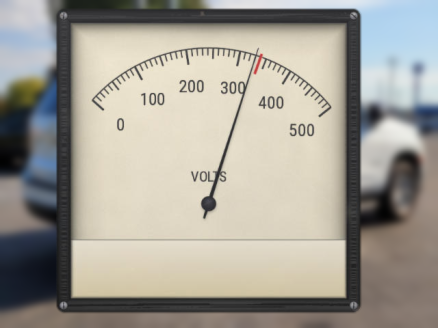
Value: 330
